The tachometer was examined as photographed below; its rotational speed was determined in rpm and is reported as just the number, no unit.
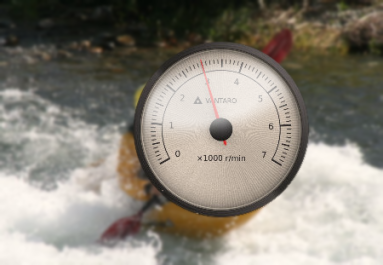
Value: 3000
